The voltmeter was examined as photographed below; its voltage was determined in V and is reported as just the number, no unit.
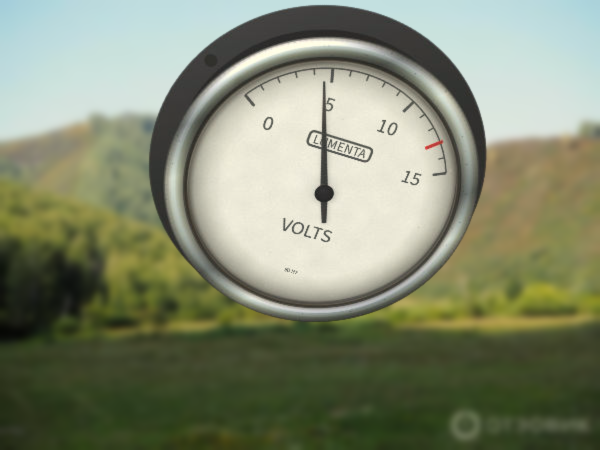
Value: 4.5
